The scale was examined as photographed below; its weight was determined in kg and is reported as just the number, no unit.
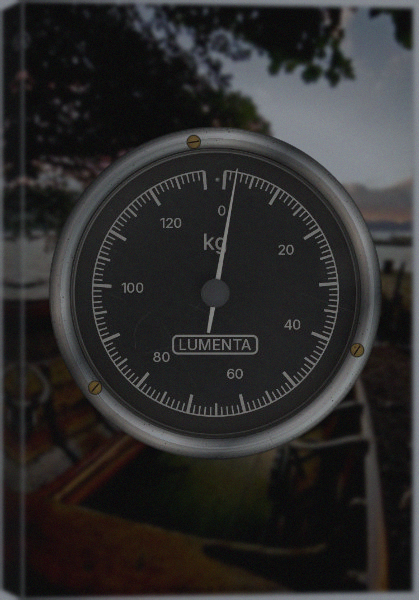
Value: 2
